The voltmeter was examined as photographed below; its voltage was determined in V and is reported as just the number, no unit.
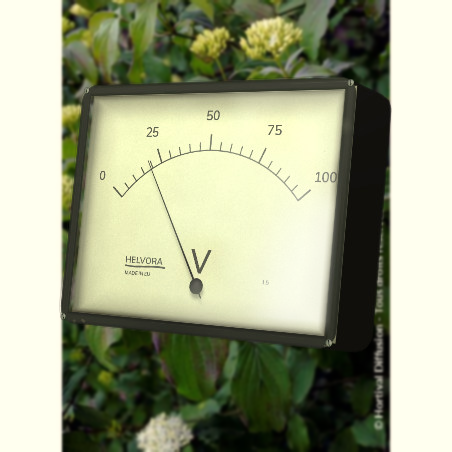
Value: 20
